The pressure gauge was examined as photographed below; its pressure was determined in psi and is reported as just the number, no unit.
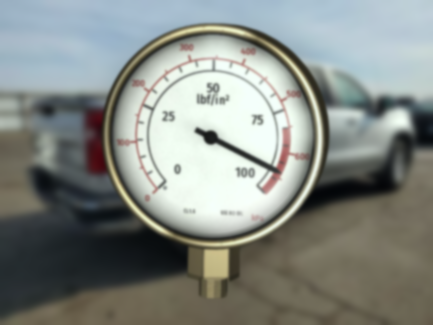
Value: 92.5
